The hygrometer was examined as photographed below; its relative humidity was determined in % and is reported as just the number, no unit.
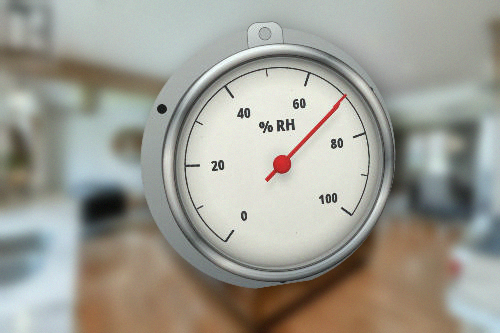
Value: 70
